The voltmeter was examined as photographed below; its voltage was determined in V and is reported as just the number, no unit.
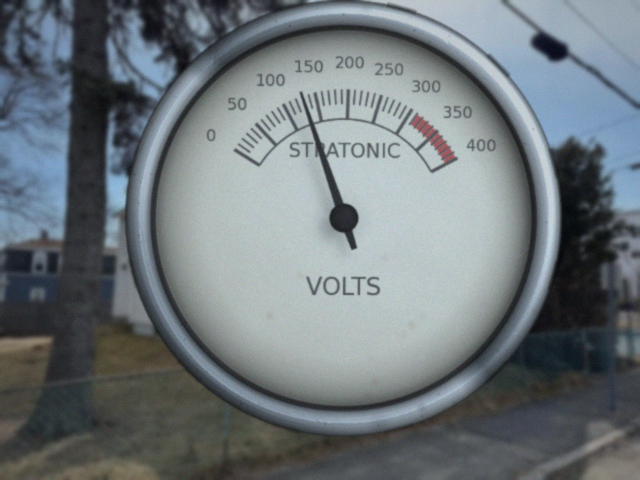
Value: 130
